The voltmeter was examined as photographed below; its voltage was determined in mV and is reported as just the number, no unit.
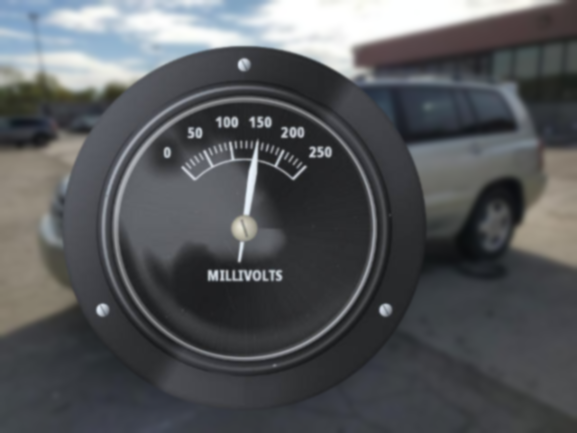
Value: 150
